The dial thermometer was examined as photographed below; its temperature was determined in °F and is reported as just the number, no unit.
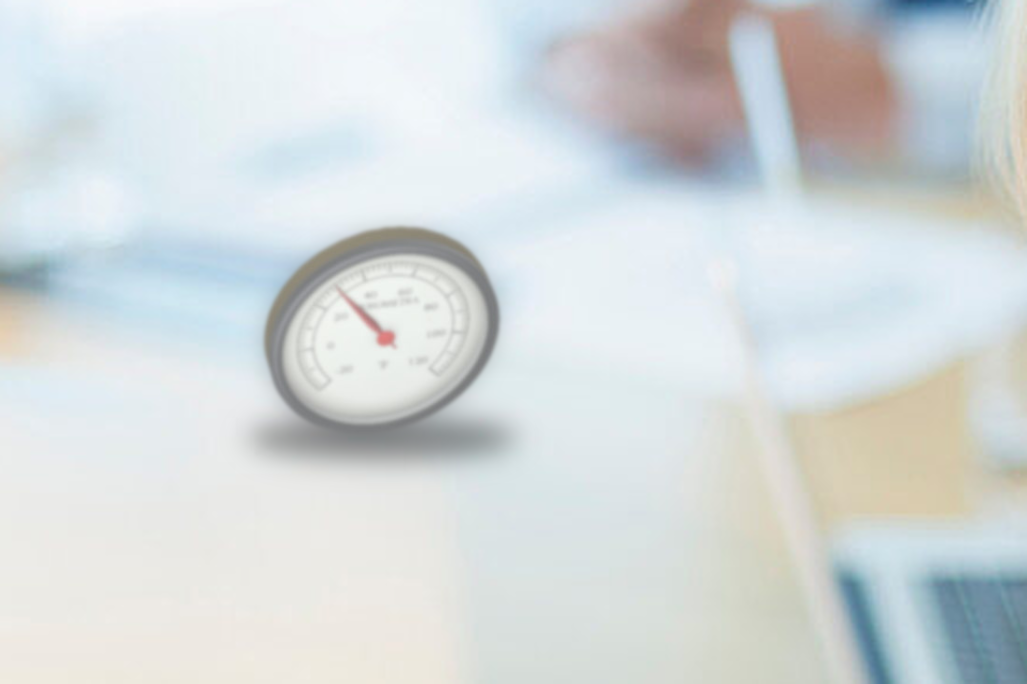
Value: 30
